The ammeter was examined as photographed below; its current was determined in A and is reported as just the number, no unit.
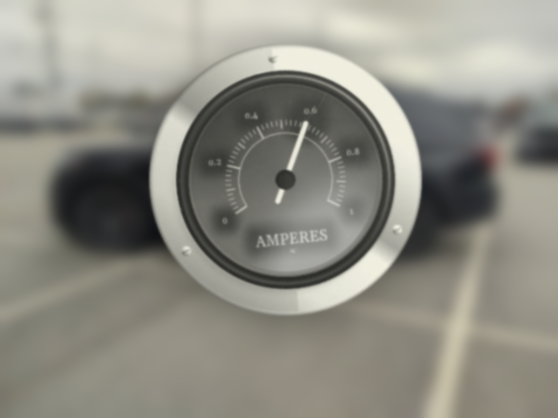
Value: 0.6
